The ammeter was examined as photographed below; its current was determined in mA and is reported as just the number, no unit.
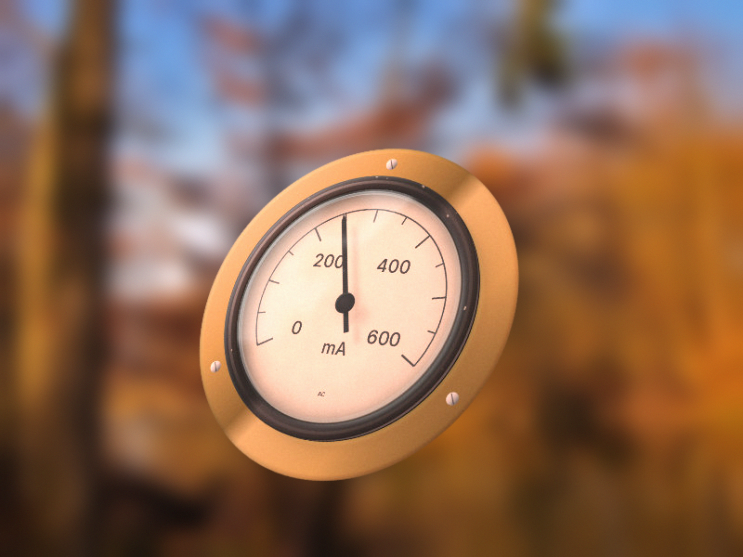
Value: 250
